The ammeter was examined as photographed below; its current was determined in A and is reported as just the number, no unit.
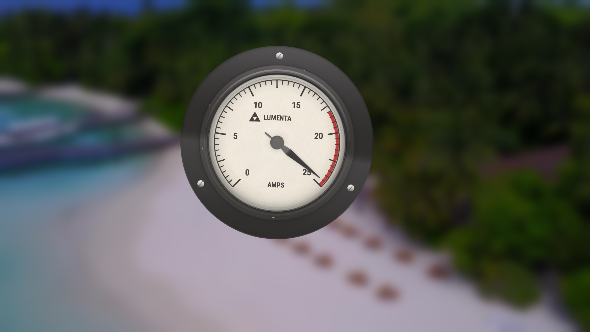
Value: 24.5
